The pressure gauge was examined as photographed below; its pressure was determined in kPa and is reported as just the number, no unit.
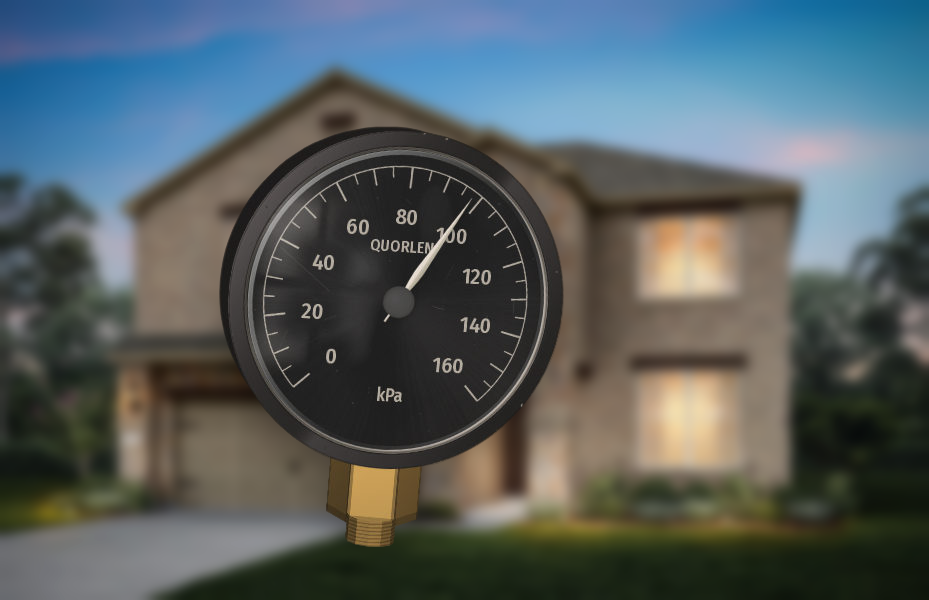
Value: 97.5
